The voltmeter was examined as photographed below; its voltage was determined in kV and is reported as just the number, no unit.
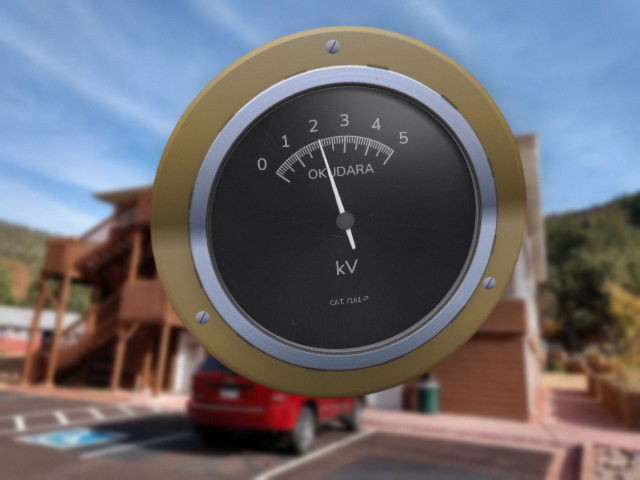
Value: 2
